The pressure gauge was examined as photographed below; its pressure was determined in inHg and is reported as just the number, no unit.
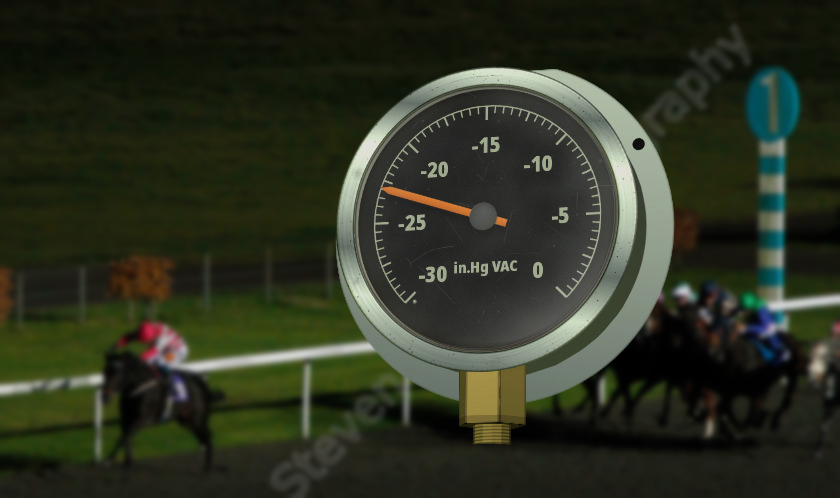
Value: -23
